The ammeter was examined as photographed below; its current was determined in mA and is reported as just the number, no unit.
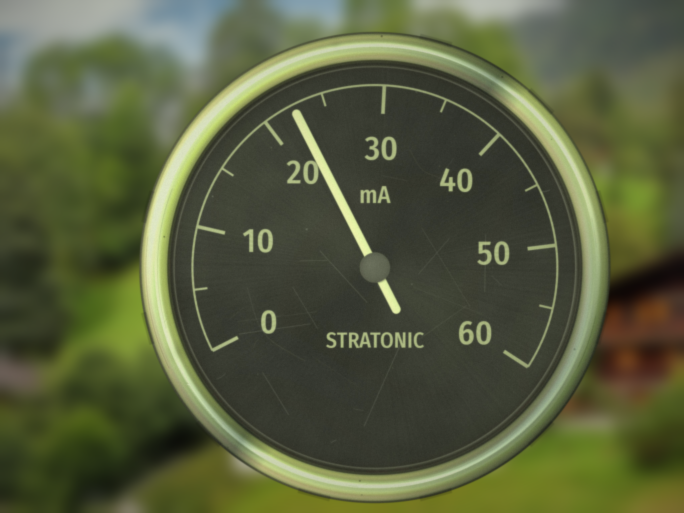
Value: 22.5
